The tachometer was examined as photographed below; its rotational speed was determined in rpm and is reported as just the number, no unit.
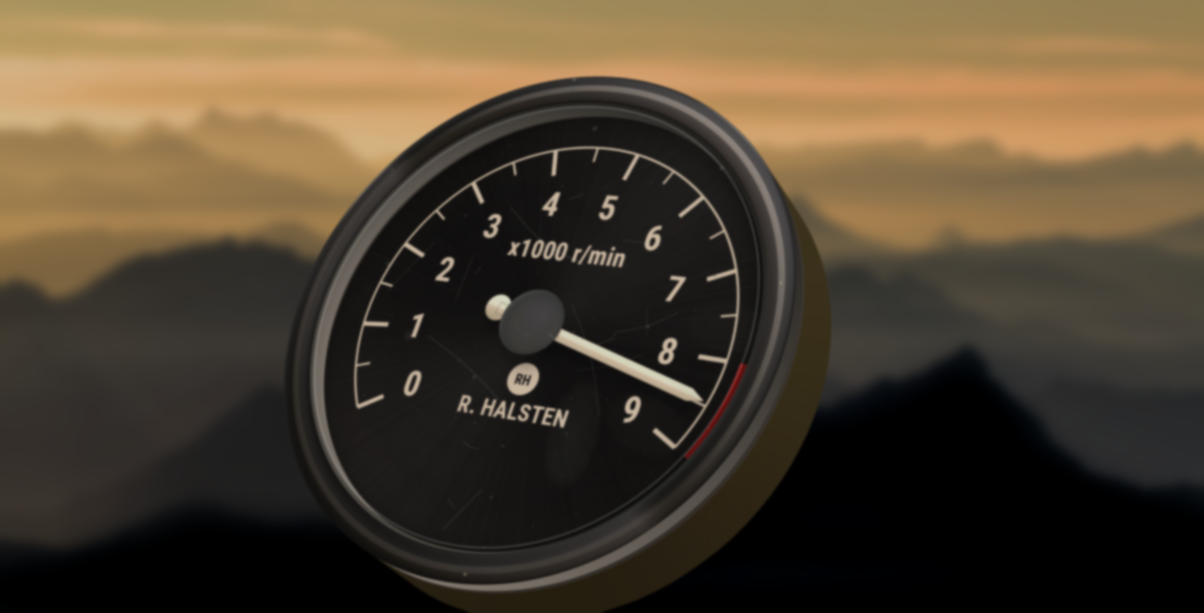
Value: 8500
